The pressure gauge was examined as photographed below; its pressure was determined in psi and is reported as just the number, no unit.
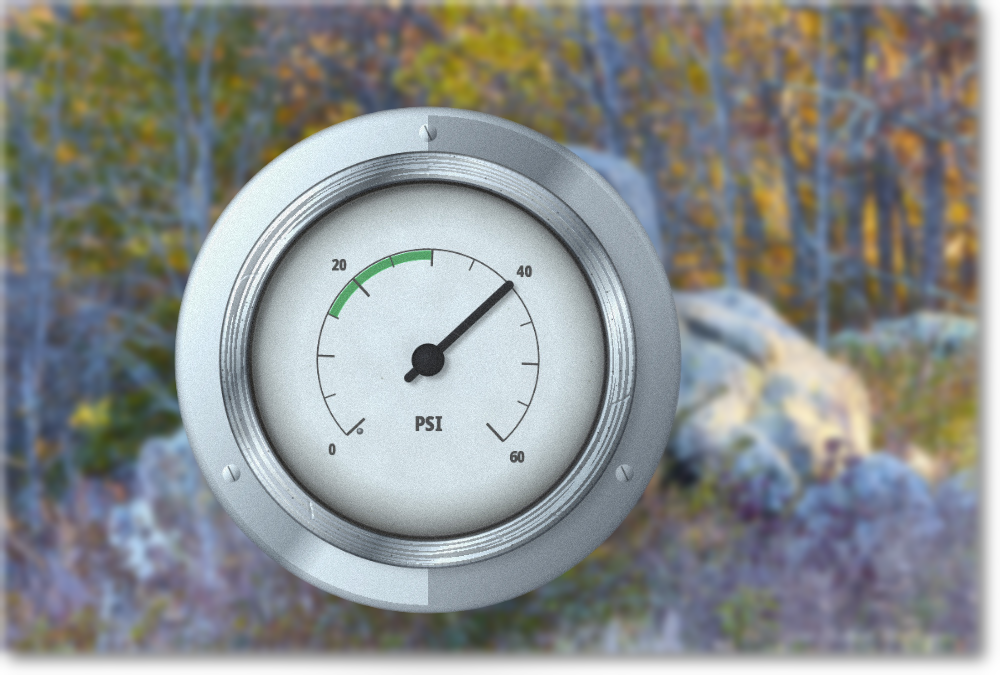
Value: 40
